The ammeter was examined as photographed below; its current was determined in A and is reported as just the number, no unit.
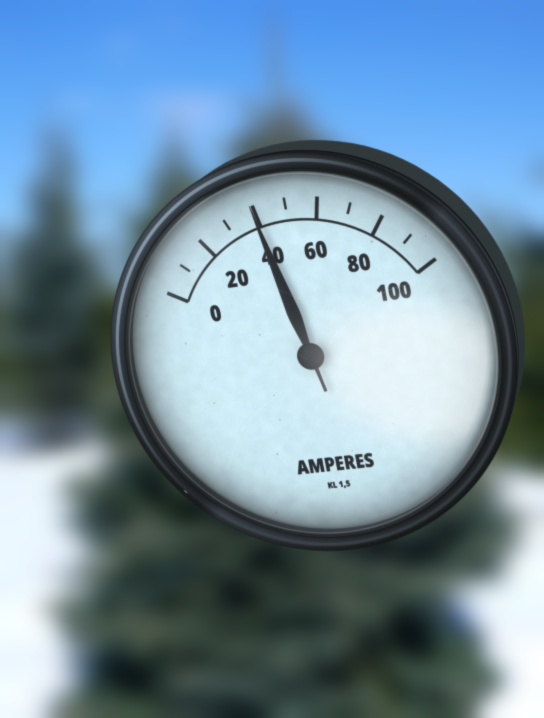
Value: 40
